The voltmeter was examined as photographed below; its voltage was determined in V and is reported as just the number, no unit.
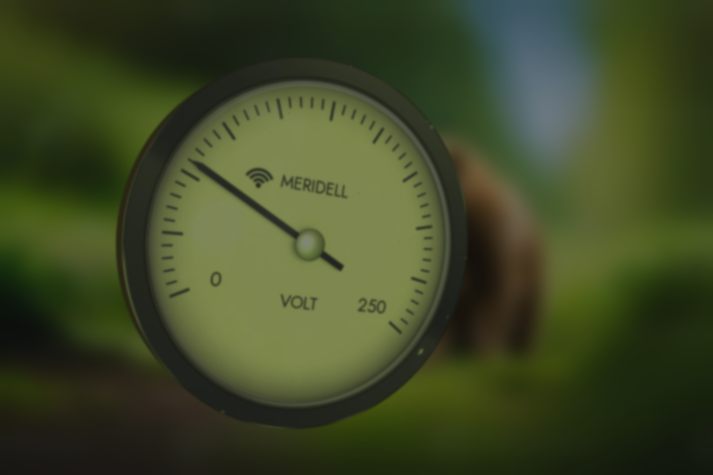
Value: 55
